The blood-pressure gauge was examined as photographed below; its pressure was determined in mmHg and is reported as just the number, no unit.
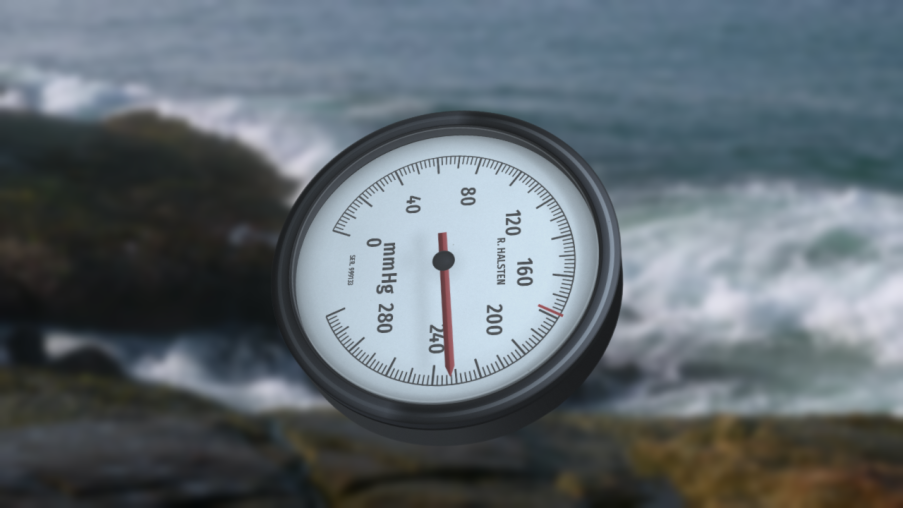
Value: 232
